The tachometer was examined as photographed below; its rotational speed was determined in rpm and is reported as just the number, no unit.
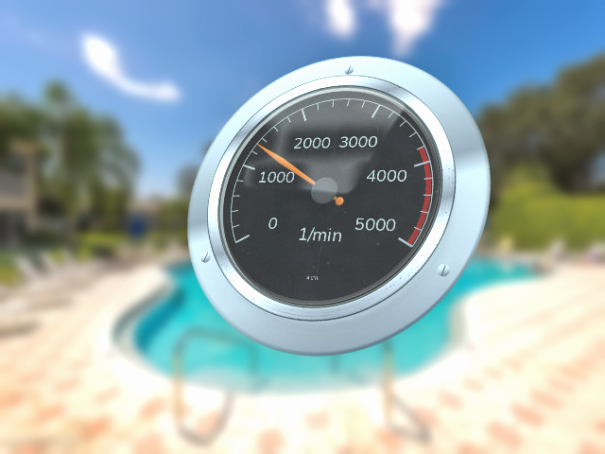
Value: 1300
